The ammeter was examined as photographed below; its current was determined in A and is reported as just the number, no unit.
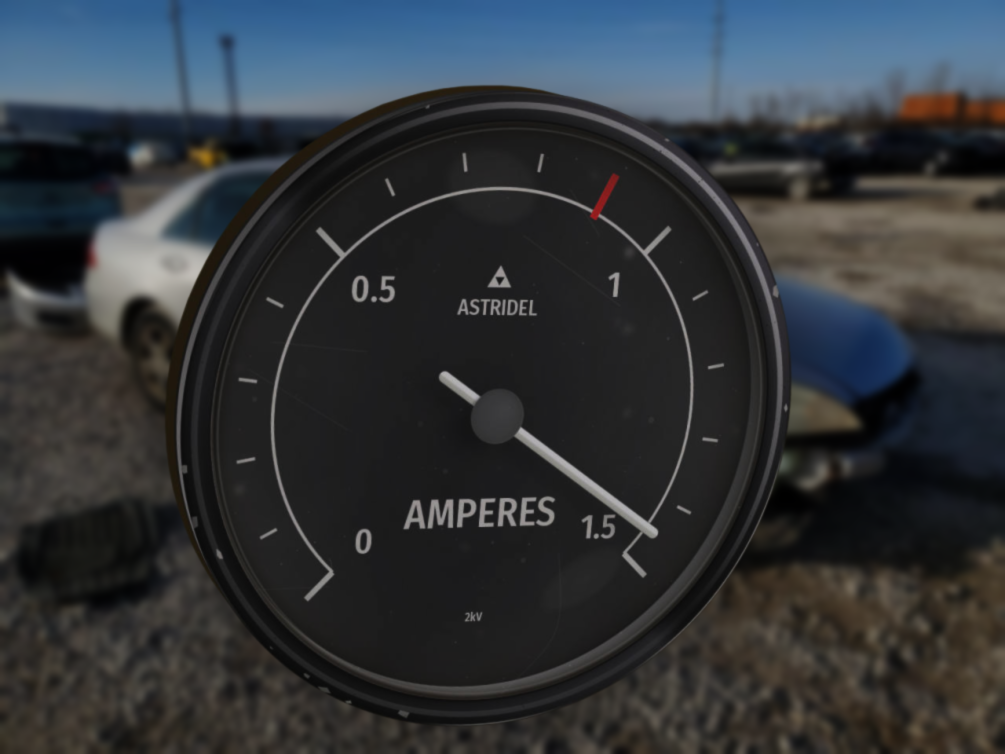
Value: 1.45
